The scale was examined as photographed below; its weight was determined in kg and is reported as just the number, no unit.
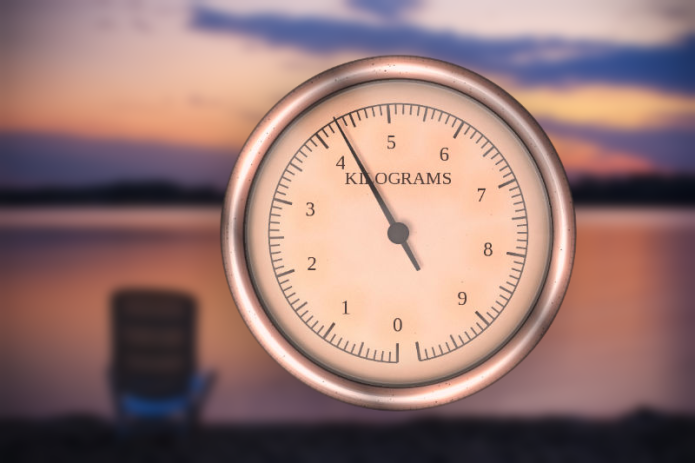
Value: 4.3
